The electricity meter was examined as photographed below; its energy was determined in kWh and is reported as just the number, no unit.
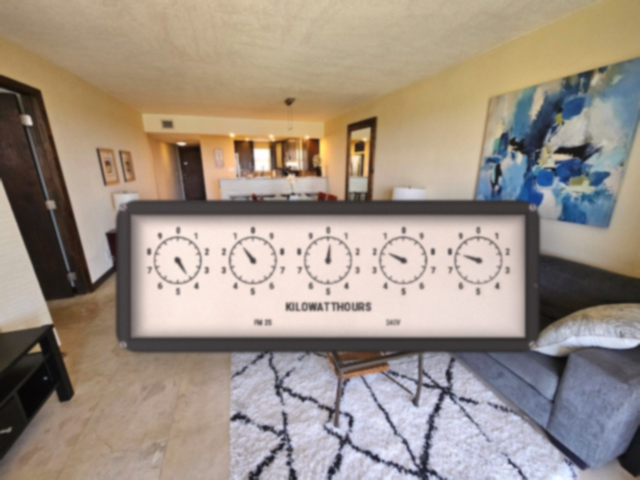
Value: 41018
